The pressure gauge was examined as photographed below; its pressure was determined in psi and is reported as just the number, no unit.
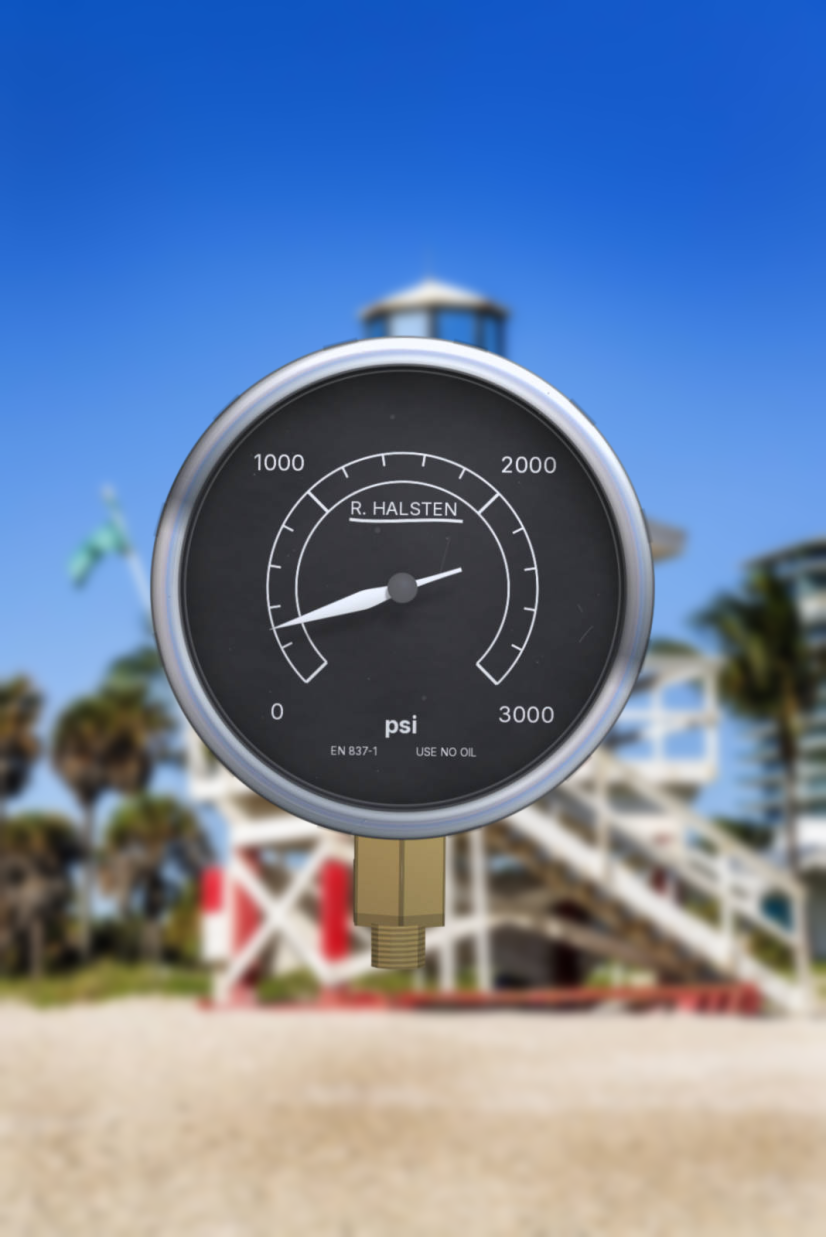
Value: 300
